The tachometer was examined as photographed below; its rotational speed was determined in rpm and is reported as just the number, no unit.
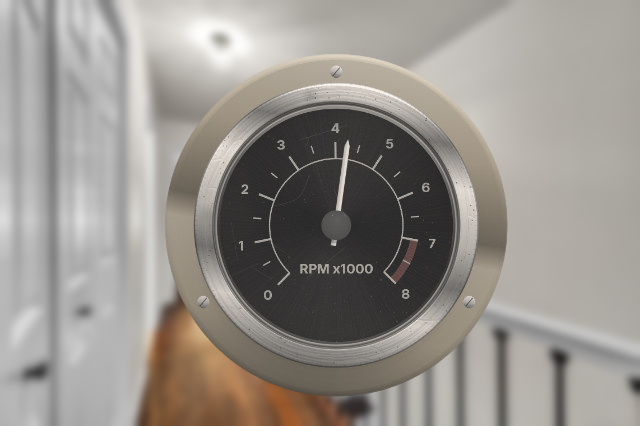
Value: 4250
